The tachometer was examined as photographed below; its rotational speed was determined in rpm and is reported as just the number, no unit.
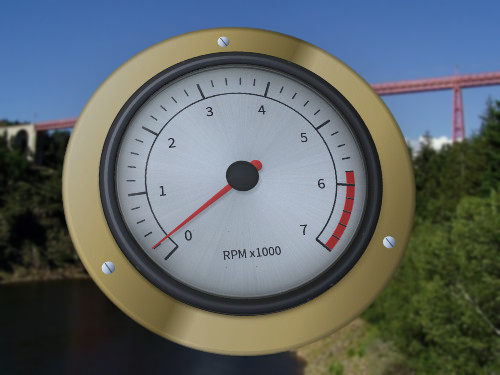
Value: 200
